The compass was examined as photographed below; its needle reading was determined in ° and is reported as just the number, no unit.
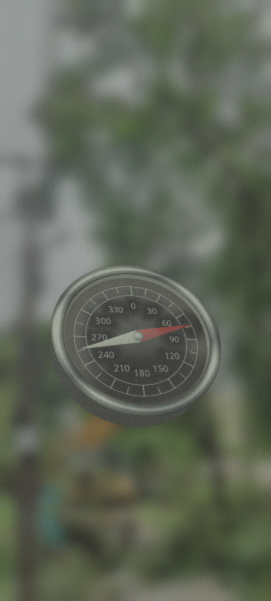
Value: 75
